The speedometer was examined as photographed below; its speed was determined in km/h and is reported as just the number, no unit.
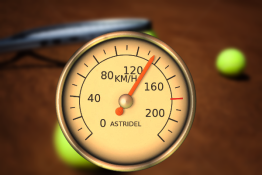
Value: 135
